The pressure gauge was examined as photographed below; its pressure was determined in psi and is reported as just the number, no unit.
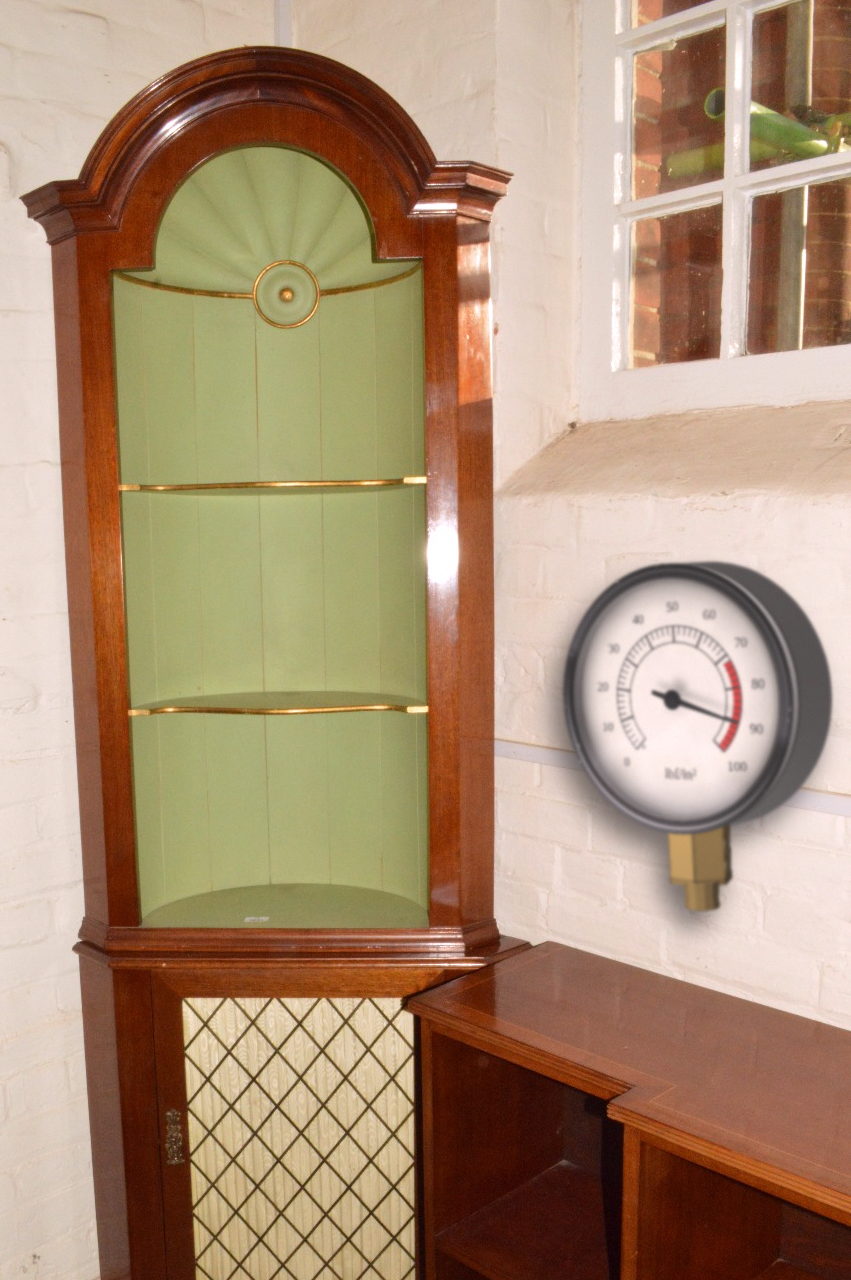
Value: 90
